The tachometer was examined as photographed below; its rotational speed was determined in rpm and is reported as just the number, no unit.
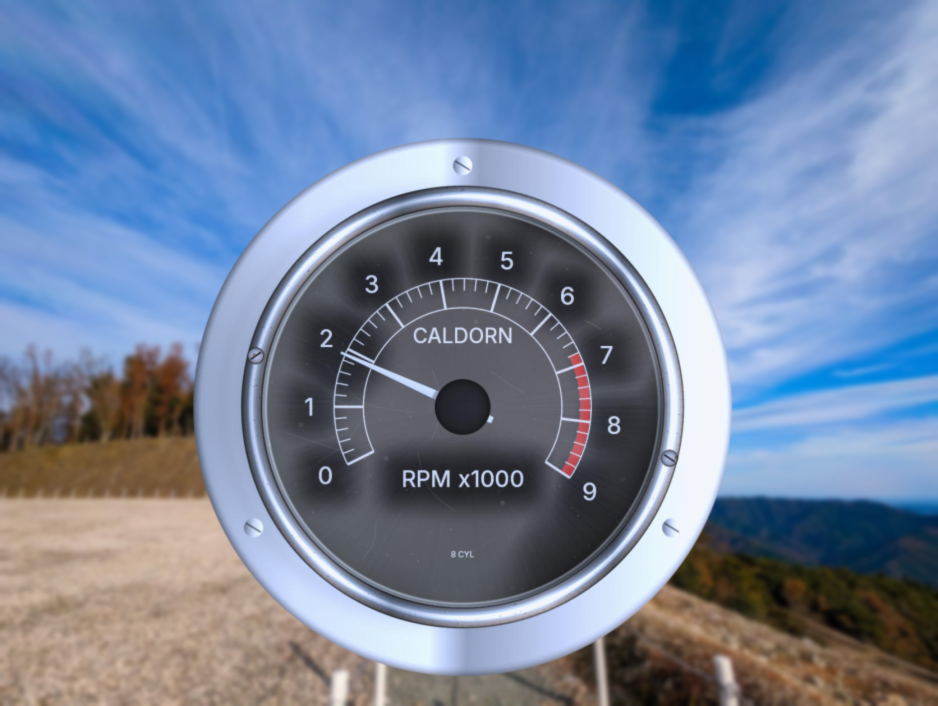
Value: 1900
